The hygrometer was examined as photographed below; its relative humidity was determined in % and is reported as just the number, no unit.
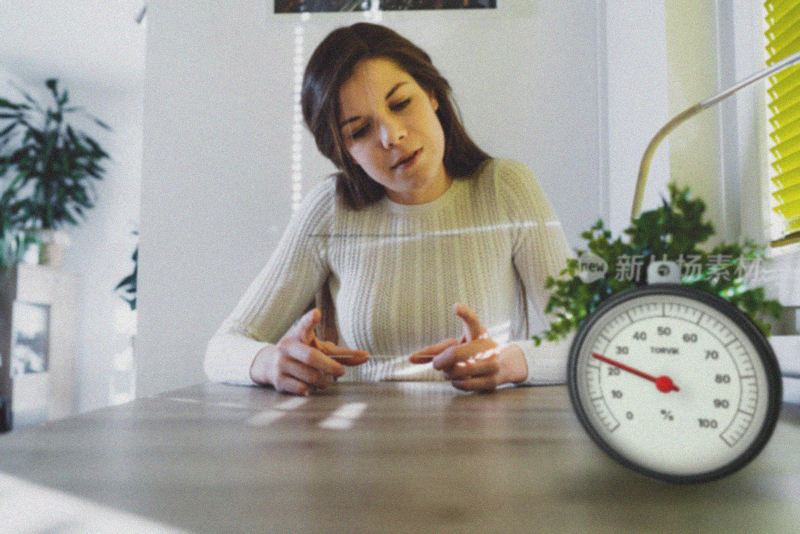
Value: 24
